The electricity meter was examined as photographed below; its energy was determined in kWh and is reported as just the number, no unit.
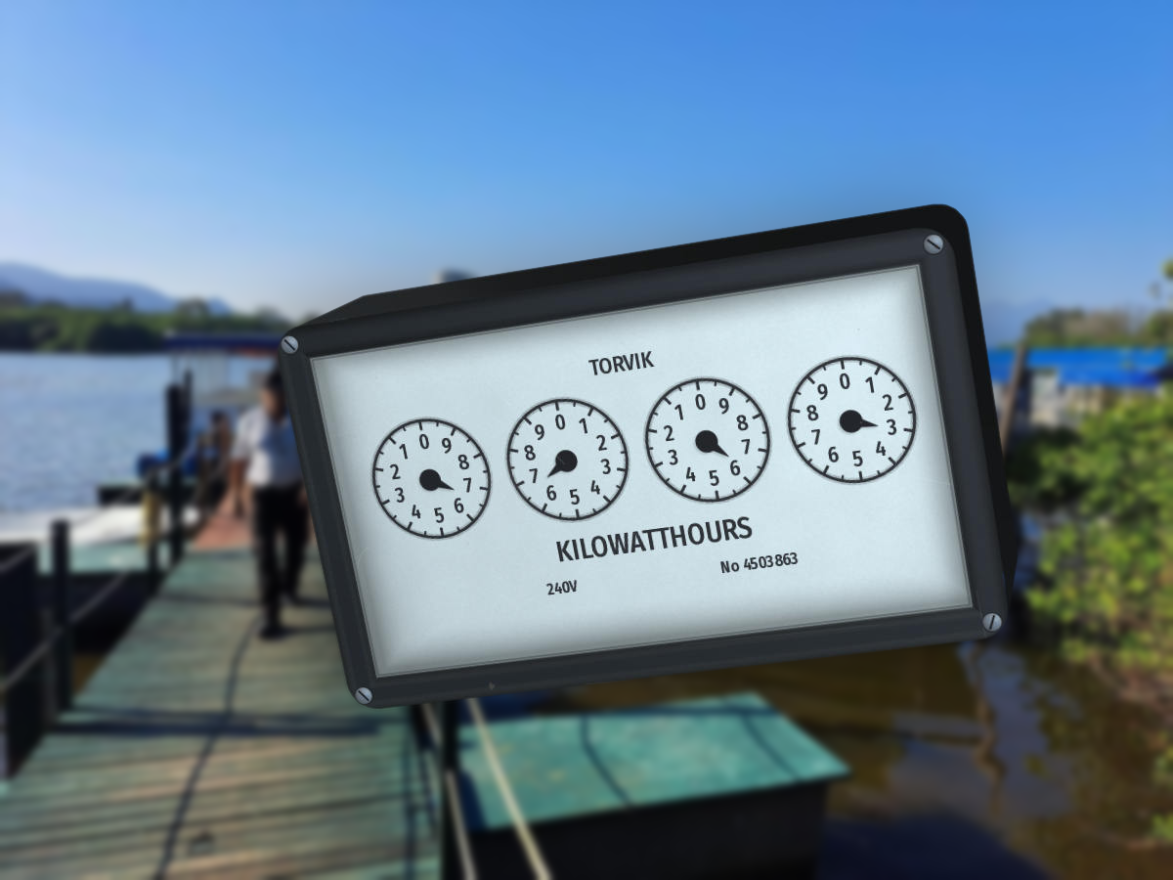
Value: 6663
